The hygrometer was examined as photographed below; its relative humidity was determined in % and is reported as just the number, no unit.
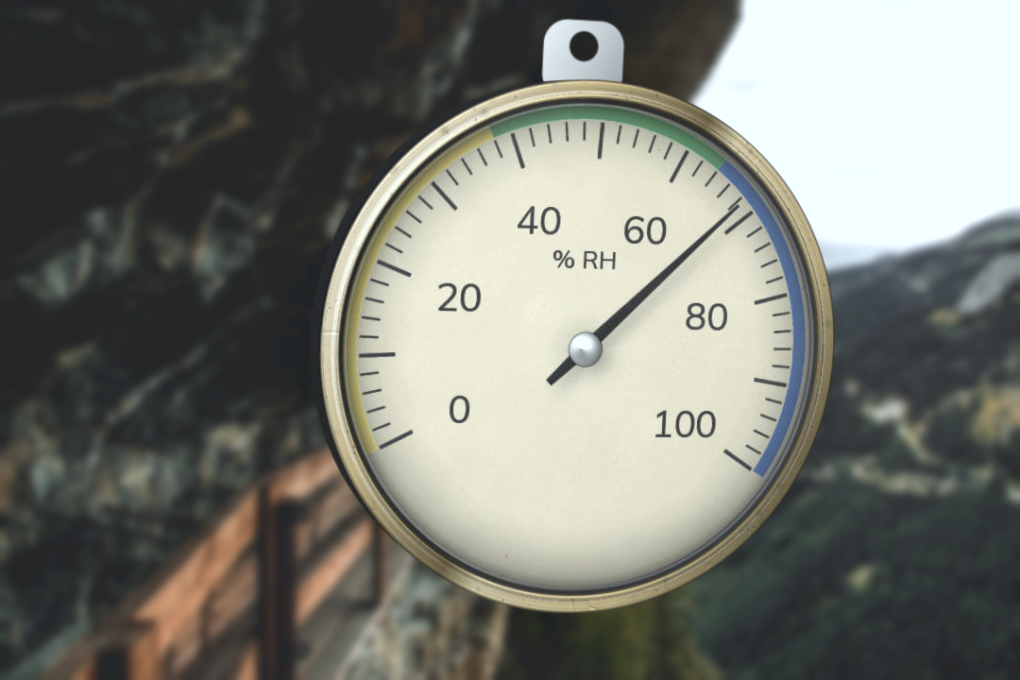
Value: 68
